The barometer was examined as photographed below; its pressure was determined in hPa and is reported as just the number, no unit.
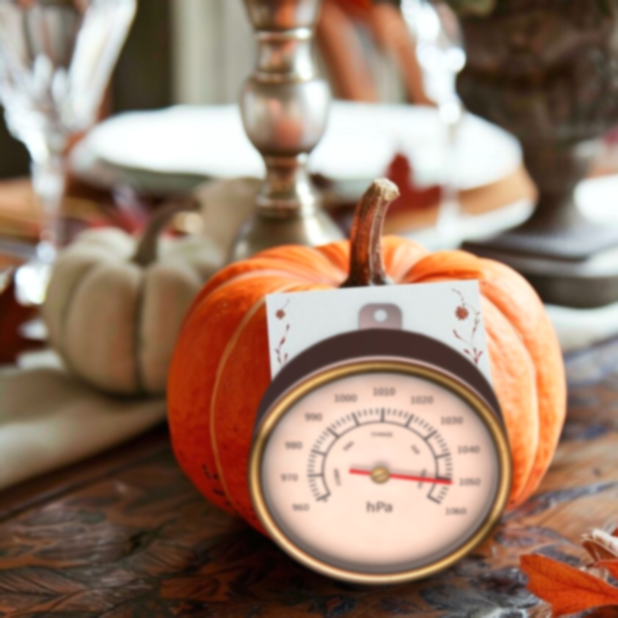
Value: 1050
